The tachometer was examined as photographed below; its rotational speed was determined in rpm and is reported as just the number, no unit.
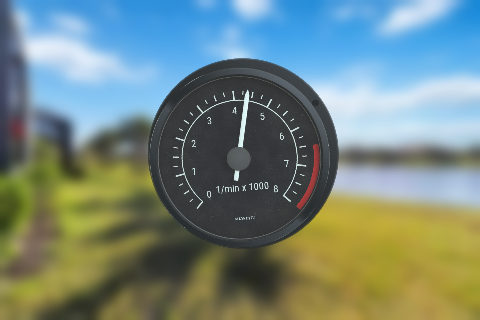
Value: 4375
